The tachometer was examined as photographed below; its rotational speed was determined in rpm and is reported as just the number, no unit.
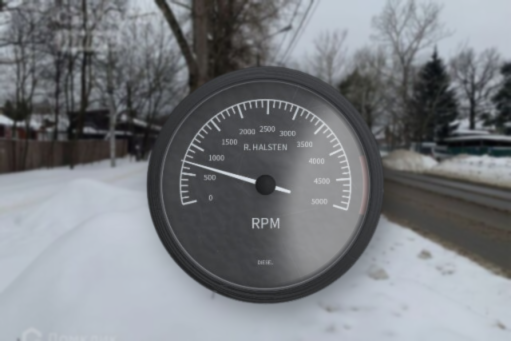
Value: 700
